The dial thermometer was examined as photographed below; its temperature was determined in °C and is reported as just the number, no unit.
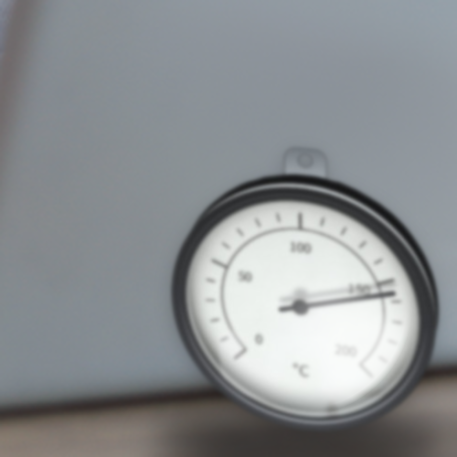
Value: 155
